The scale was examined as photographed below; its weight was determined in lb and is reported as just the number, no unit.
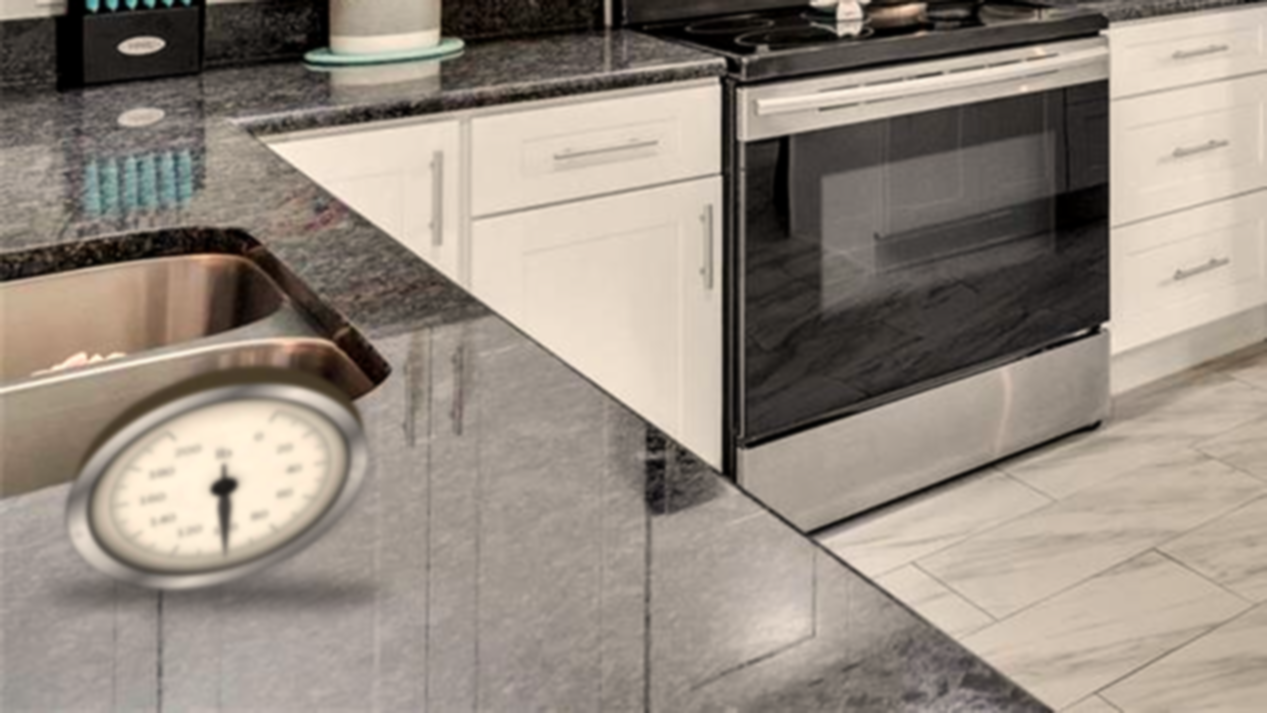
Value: 100
